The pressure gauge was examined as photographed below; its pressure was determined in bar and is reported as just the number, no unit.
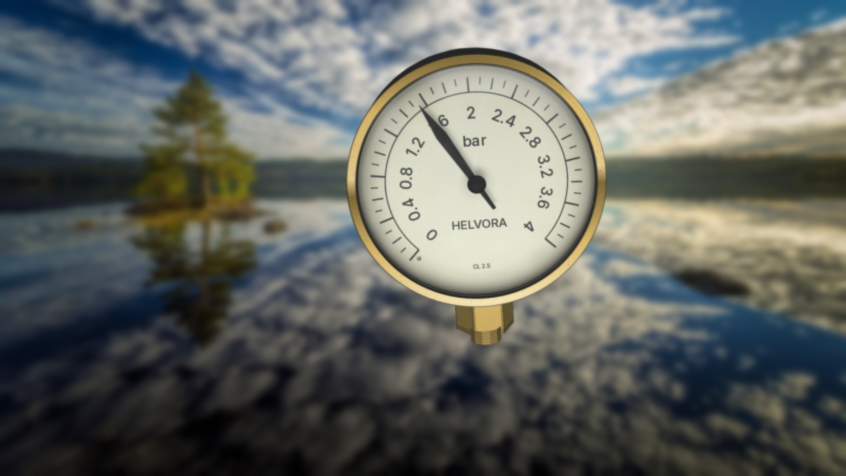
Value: 1.55
